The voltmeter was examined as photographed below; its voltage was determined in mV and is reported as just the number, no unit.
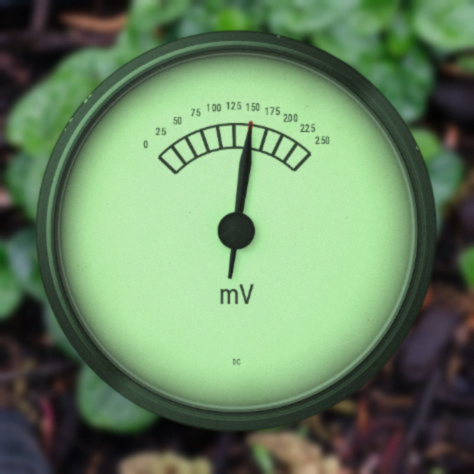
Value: 150
